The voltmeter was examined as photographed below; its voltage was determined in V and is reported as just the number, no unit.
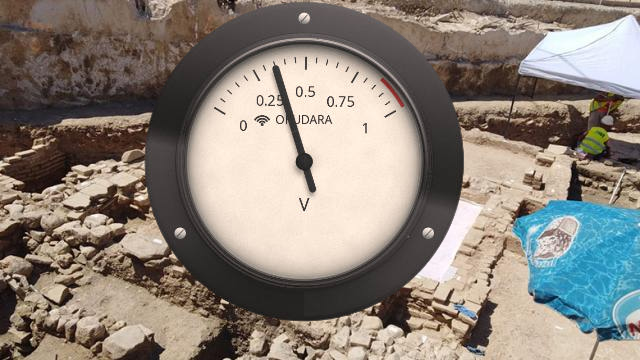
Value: 0.35
